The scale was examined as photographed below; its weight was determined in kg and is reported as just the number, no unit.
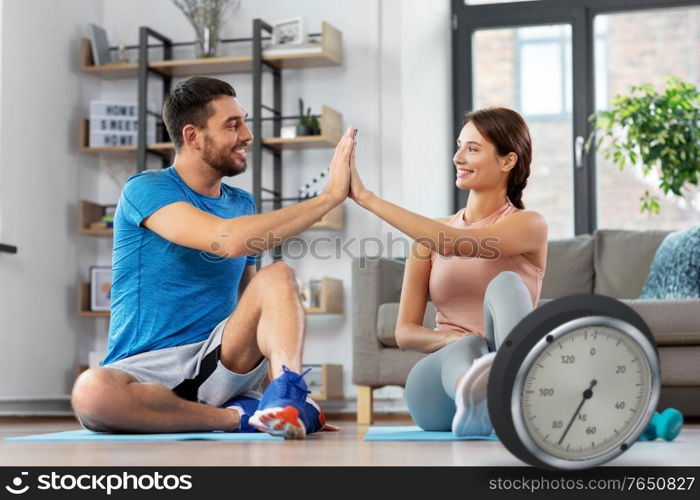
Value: 75
